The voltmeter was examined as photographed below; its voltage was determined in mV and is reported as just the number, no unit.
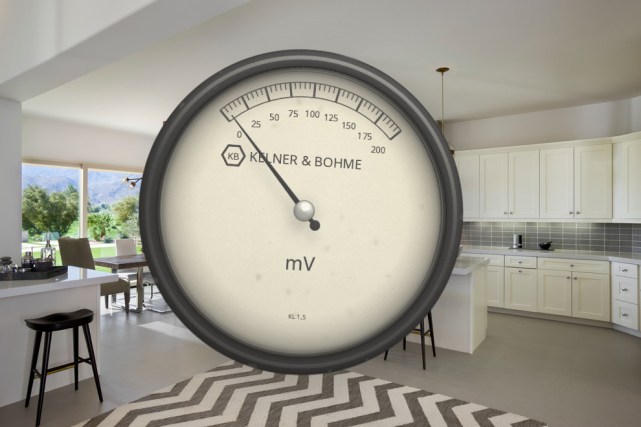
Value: 5
